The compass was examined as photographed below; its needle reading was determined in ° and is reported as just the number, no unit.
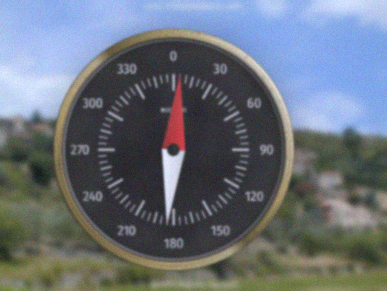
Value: 5
